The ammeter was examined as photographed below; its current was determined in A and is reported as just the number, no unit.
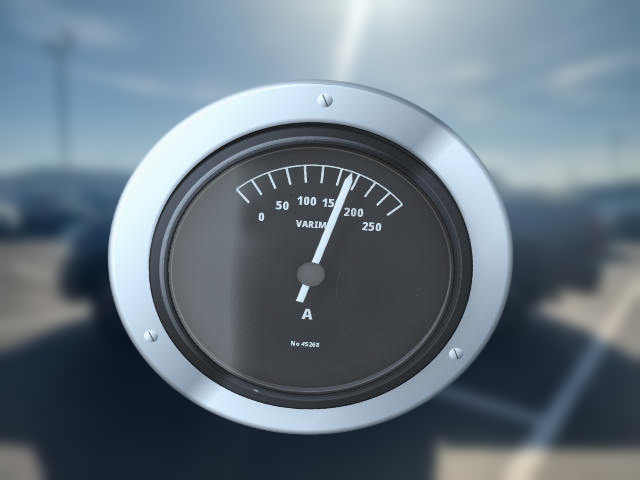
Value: 162.5
